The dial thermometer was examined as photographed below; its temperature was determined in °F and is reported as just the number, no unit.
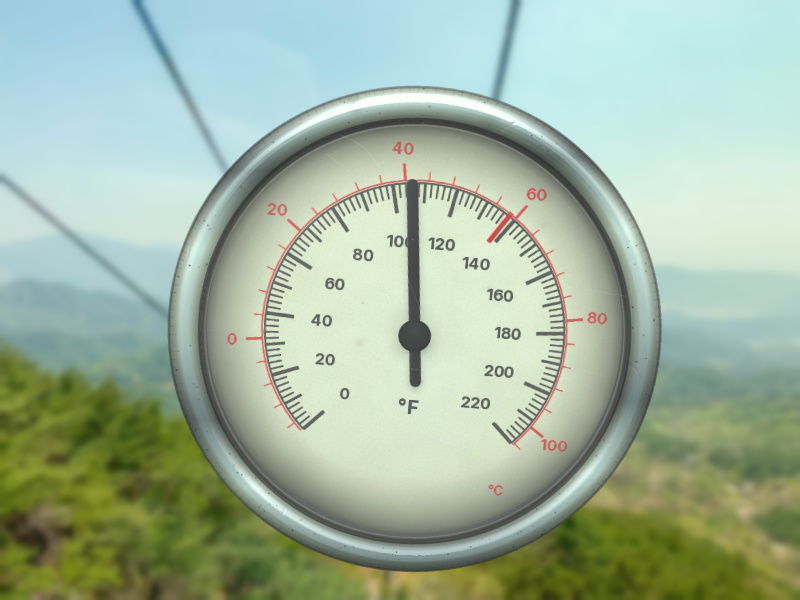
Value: 106
